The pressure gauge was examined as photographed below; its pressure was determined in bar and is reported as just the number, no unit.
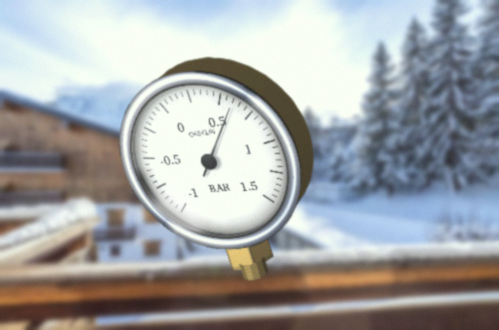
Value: 0.6
